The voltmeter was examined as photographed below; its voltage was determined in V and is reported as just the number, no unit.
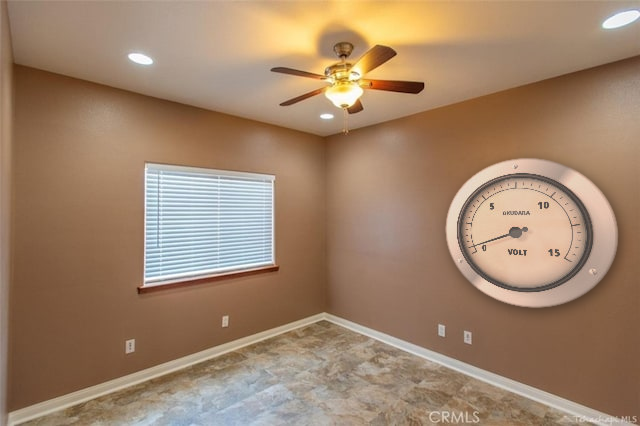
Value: 0.5
